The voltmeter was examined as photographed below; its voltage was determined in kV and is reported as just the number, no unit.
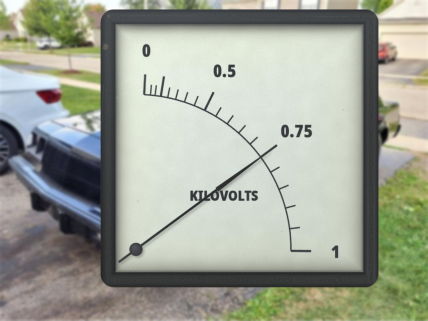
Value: 0.75
